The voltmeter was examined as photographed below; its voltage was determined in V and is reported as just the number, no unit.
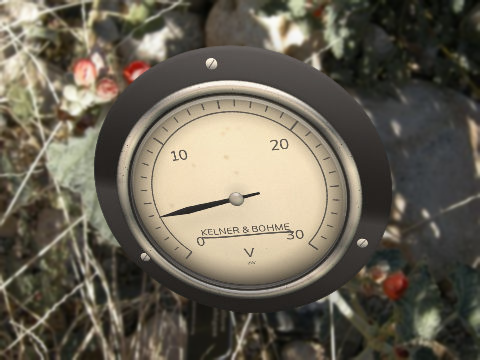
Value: 4
